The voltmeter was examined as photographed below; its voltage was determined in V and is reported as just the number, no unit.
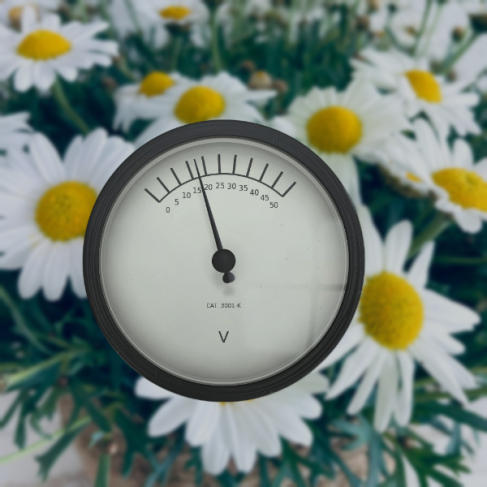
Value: 17.5
